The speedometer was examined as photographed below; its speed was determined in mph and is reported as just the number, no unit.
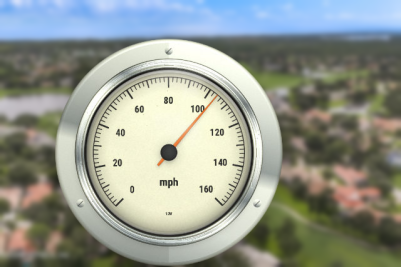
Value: 104
